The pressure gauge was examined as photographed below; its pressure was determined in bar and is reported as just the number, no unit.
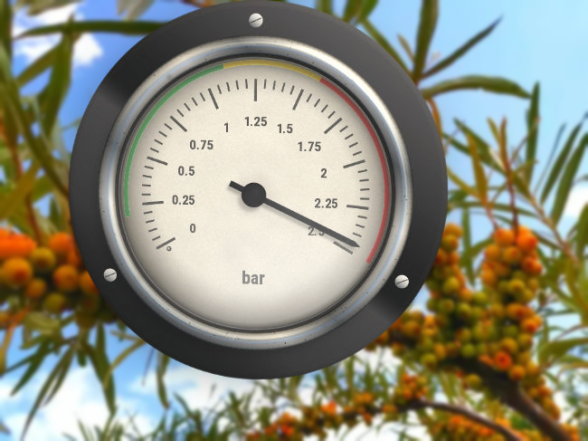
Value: 2.45
